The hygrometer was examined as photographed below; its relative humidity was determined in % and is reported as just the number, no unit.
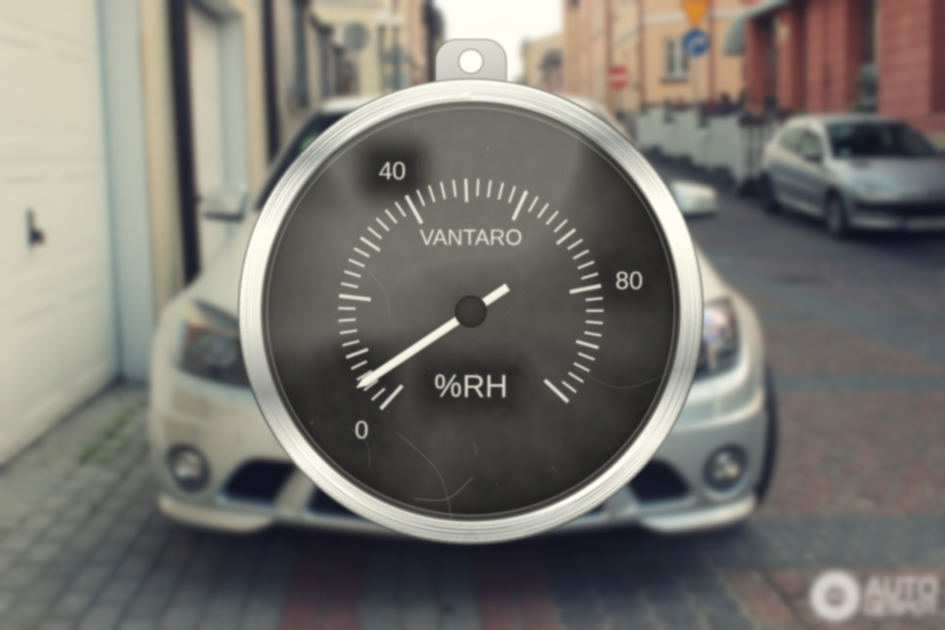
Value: 5
